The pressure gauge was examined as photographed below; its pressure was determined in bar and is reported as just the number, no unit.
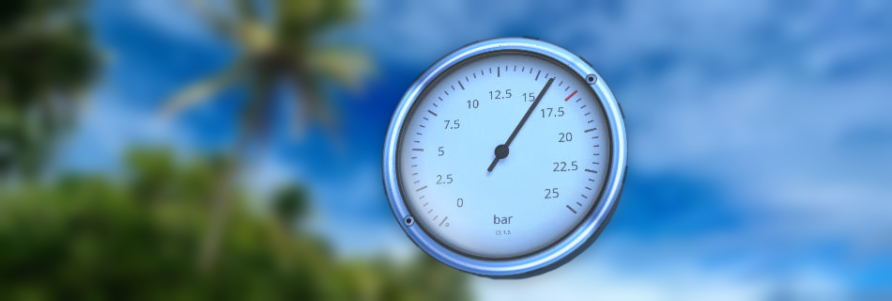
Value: 16
